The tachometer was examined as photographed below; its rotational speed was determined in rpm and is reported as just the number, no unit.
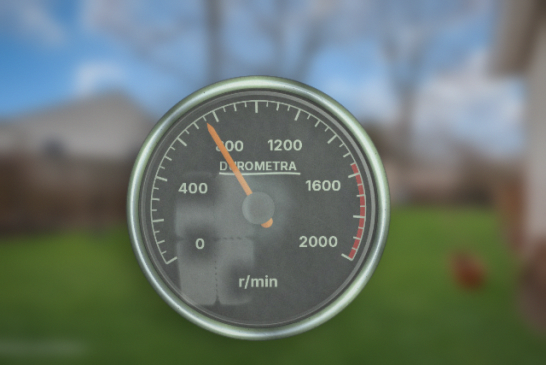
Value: 750
